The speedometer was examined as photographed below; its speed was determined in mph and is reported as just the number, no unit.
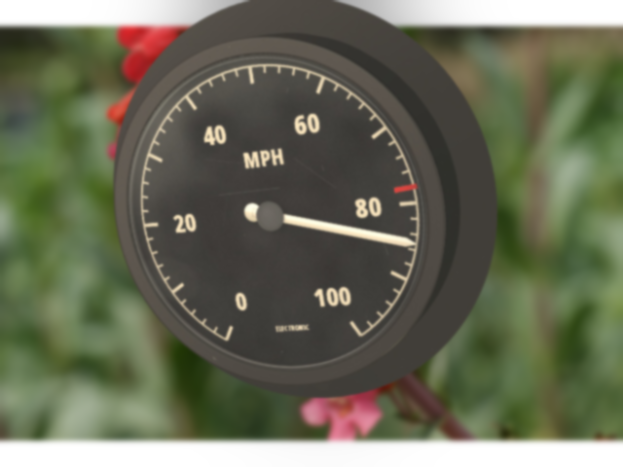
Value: 85
